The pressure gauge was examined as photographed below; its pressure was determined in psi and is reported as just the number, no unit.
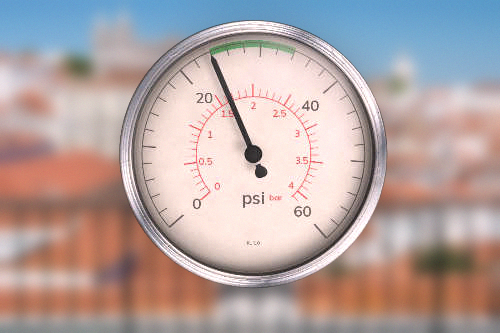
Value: 24
